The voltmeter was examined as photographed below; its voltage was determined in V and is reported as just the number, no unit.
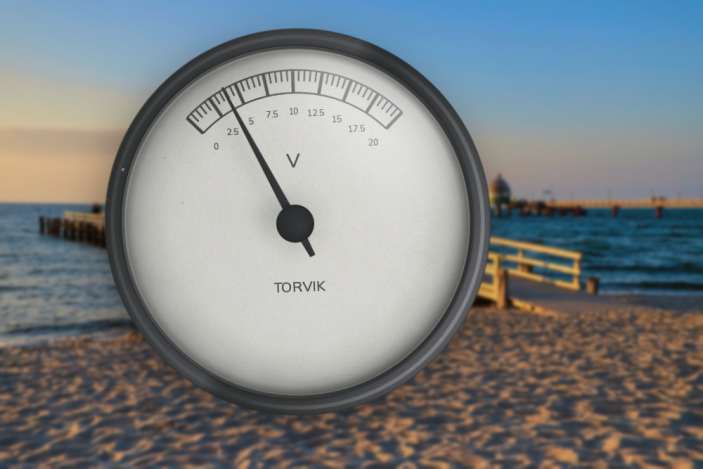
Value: 4
